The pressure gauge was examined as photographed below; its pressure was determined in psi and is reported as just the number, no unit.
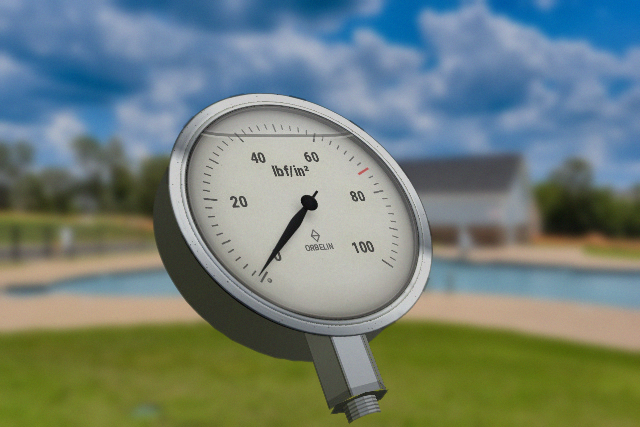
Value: 1
